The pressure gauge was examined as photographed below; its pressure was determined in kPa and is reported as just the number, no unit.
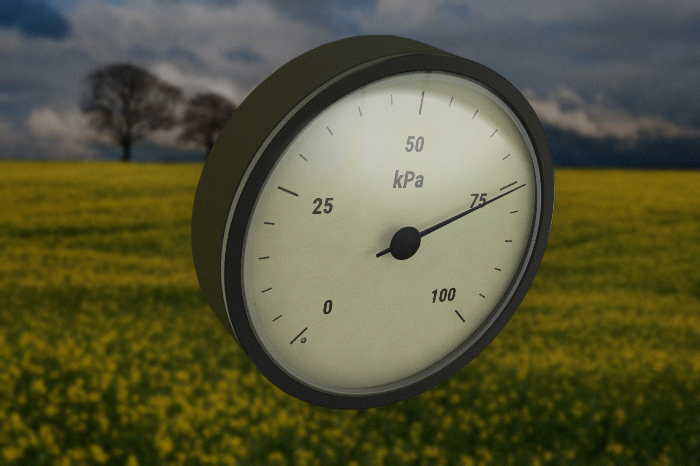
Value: 75
